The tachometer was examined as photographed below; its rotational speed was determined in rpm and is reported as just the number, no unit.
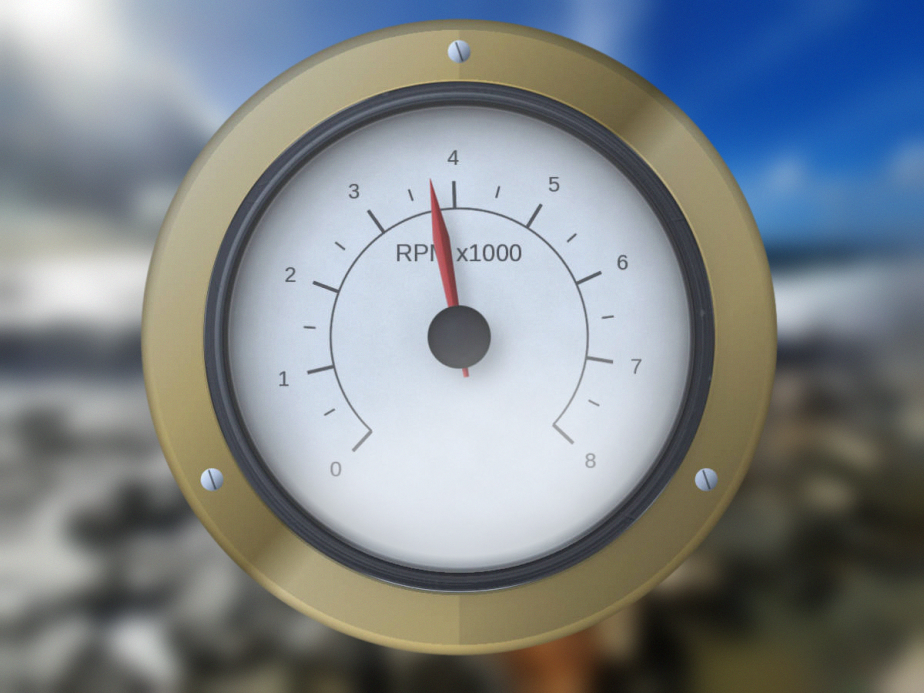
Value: 3750
